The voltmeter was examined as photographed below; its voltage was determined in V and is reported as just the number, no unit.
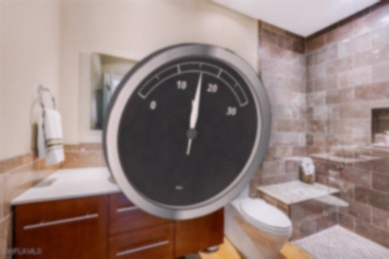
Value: 15
